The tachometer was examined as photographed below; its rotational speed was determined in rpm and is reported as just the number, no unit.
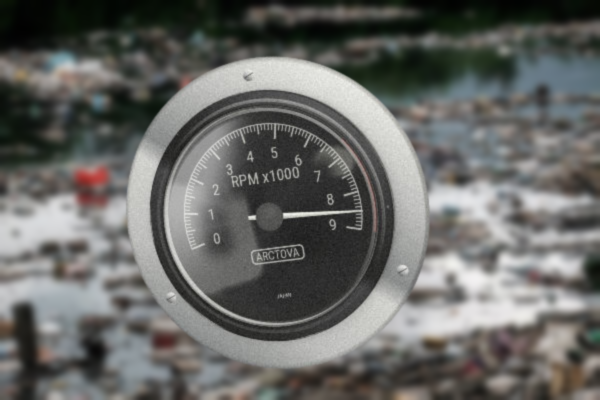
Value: 8500
